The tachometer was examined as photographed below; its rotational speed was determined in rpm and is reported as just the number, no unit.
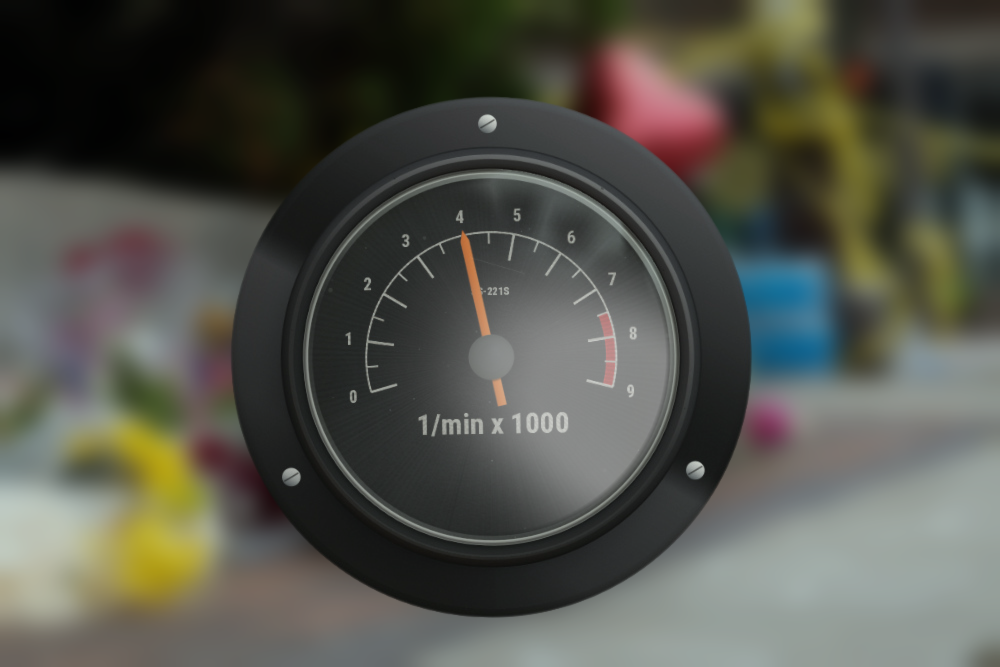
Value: 4000
